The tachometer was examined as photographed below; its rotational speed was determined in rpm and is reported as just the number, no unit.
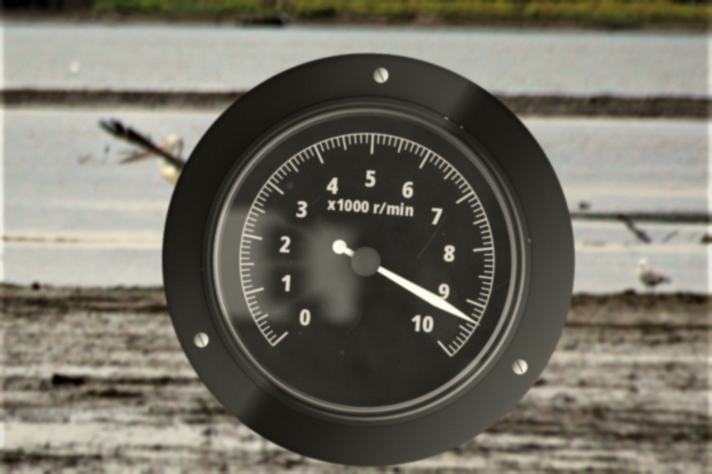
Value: 9300
